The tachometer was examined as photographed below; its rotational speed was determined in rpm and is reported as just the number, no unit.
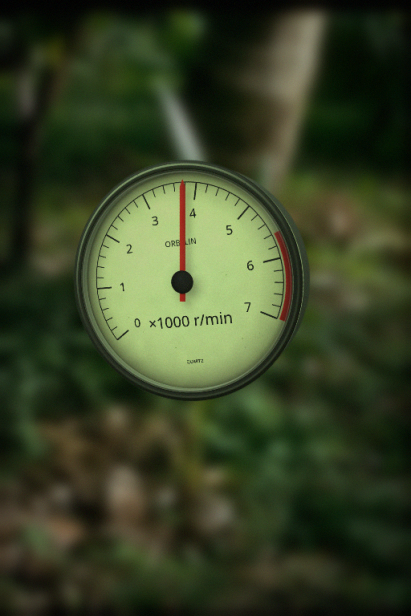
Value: 3800
